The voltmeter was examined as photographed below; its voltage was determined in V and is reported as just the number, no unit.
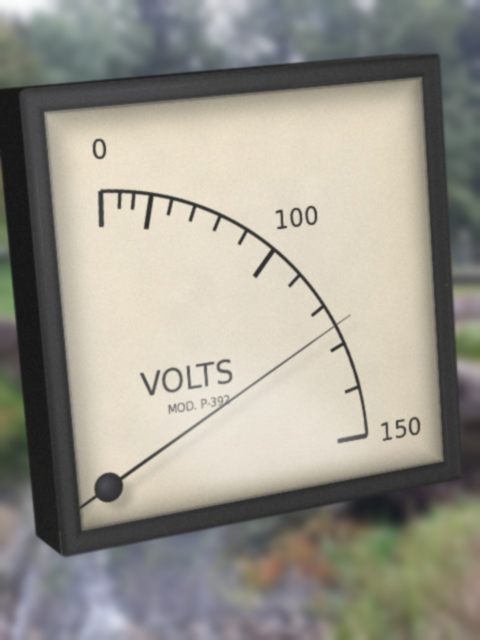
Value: 125
